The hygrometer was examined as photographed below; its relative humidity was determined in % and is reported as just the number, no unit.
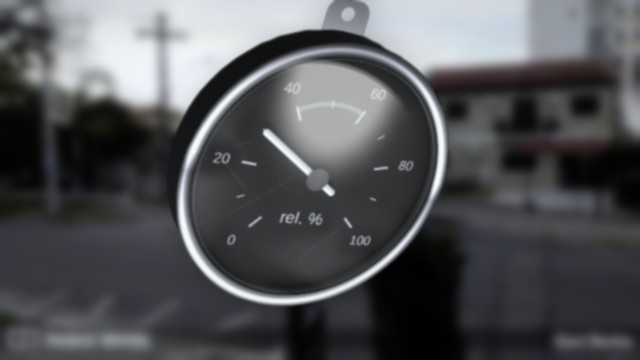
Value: 30
